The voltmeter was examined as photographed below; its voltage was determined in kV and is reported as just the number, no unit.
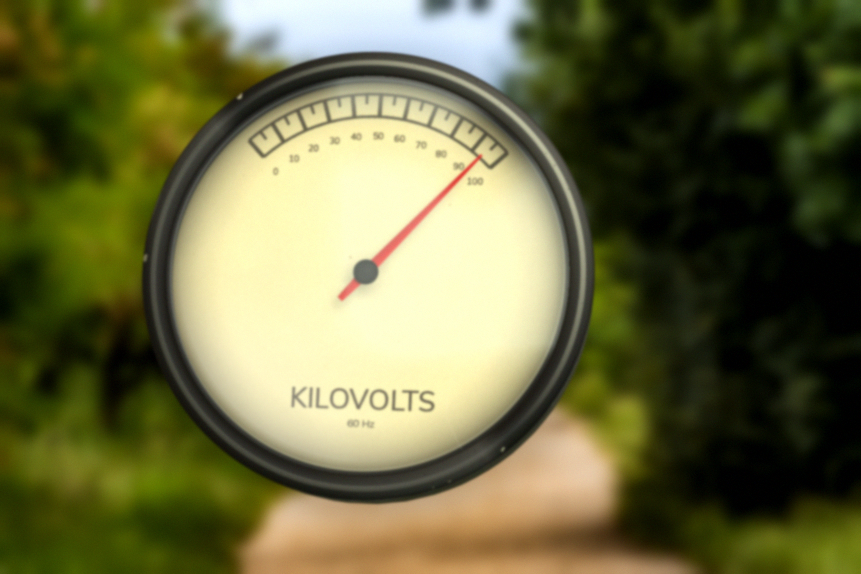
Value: 95
